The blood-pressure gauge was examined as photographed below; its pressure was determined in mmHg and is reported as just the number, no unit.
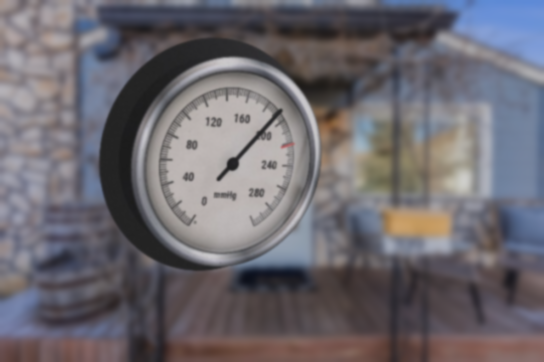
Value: 190
